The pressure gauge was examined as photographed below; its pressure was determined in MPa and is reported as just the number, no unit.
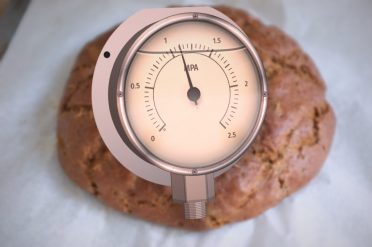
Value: 1.1
